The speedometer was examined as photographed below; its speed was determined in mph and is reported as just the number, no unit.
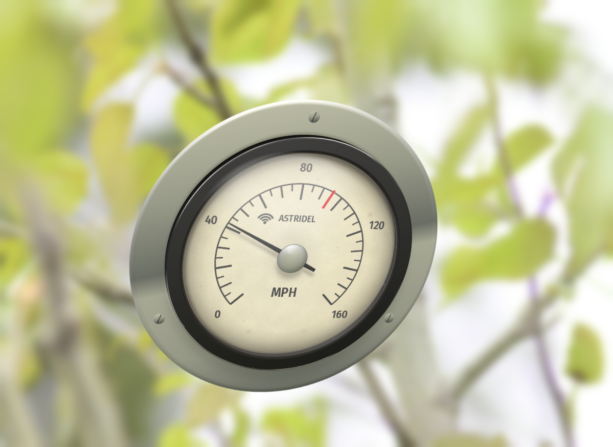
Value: 42.5
